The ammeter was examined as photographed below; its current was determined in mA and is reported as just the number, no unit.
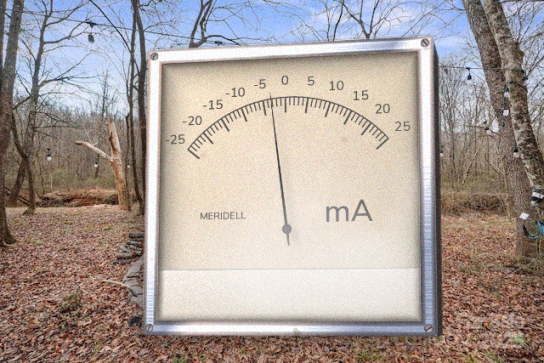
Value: -3
